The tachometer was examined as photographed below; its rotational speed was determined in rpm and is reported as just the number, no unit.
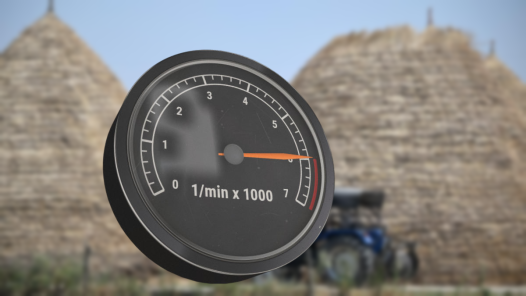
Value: 6000
